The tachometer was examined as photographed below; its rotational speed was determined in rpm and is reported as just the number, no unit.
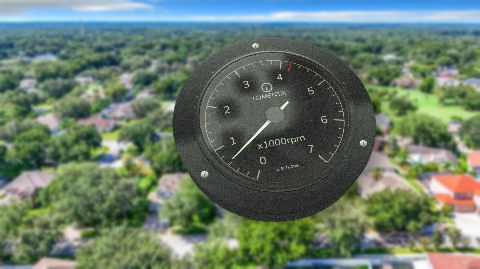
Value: 600
